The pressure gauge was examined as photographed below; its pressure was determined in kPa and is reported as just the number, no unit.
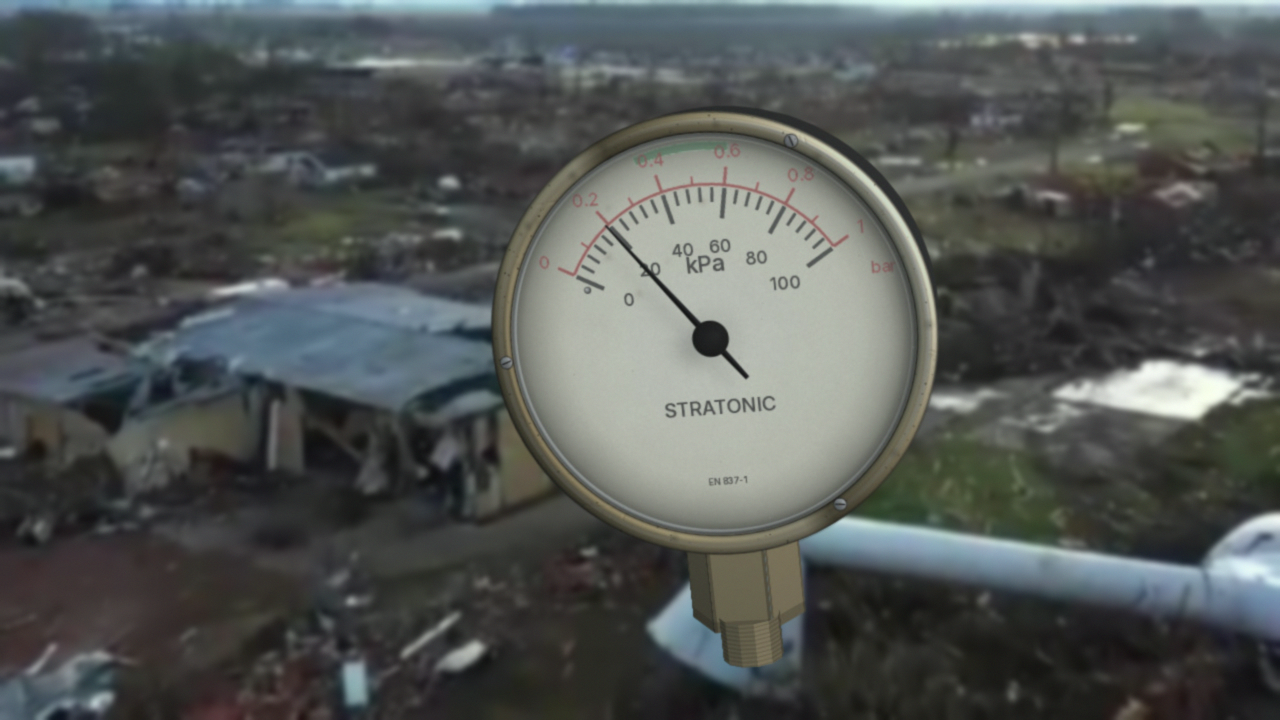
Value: 20
